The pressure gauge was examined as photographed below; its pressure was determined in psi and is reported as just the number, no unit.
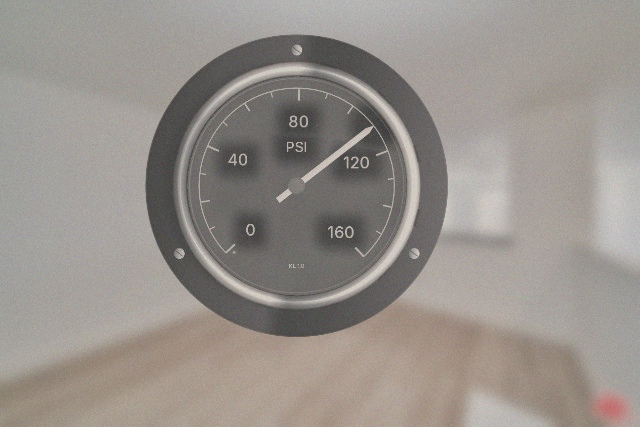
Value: 110
